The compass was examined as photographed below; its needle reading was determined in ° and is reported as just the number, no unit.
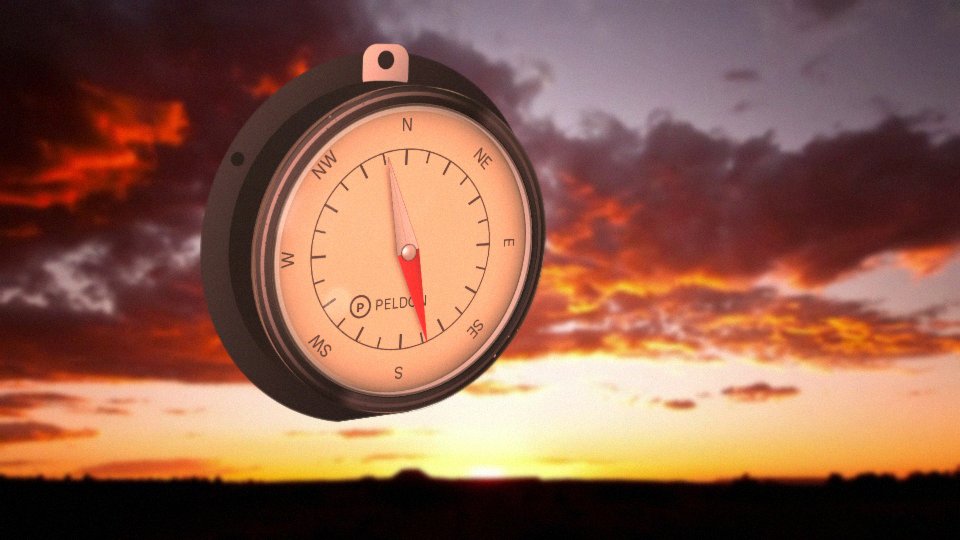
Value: 165
